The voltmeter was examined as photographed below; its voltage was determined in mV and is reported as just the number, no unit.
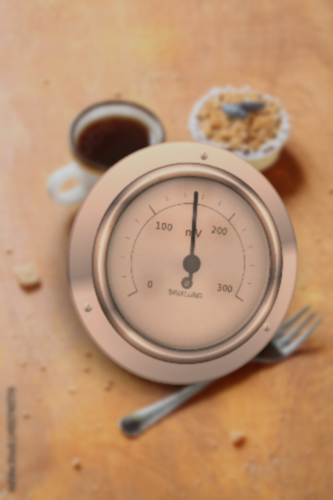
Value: 150
